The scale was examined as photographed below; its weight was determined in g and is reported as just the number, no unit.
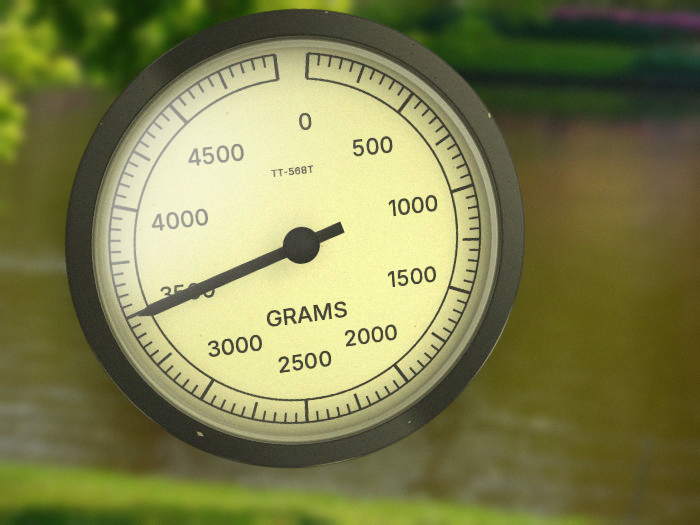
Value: 3500
